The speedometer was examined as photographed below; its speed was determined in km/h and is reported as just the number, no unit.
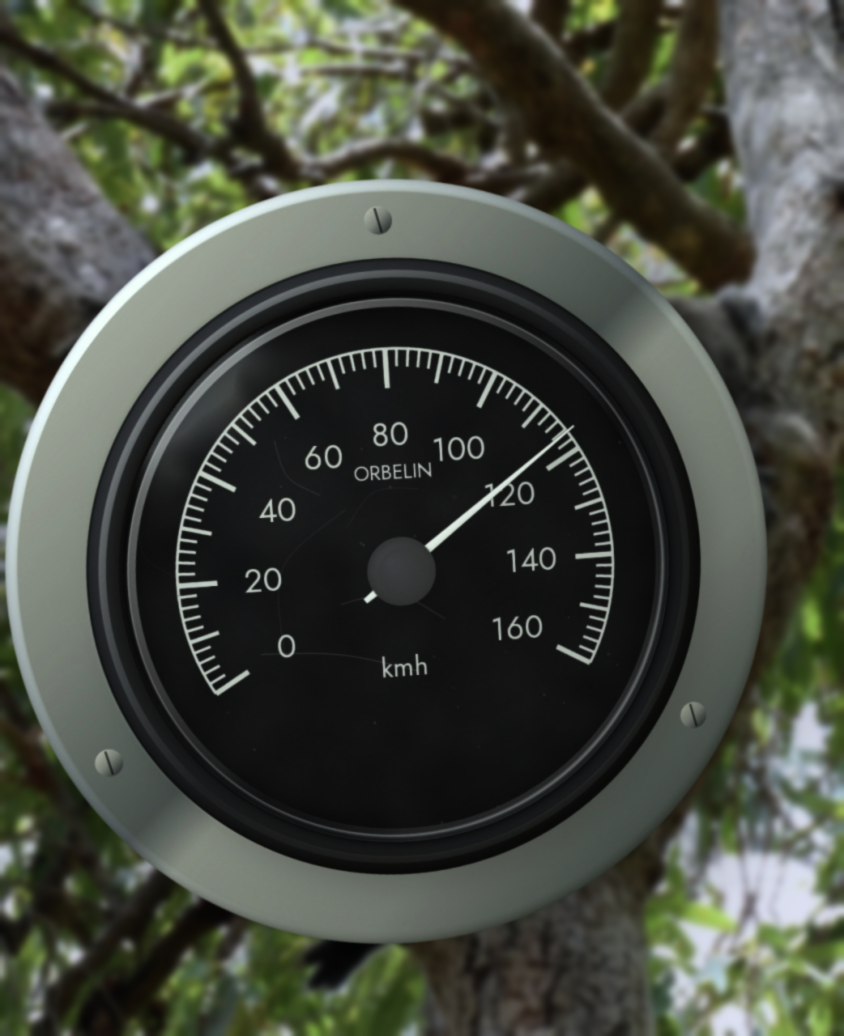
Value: 116
